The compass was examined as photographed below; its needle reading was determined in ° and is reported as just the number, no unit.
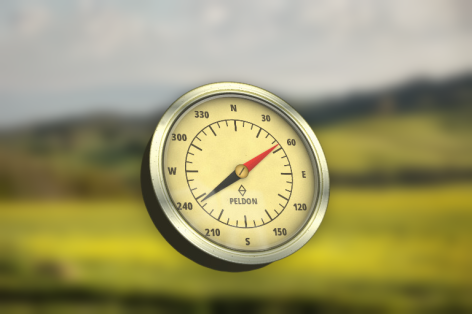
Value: 55
